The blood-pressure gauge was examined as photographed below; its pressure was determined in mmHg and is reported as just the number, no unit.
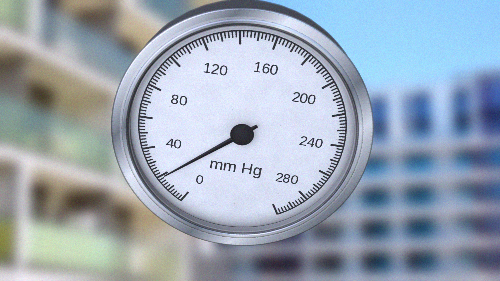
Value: 20
